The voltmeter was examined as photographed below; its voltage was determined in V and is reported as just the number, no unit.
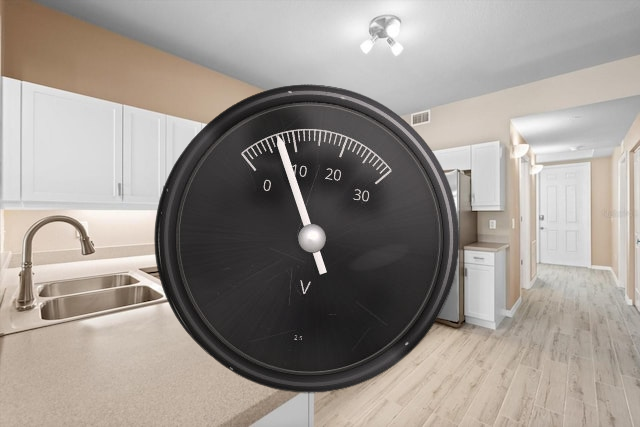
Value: 7
